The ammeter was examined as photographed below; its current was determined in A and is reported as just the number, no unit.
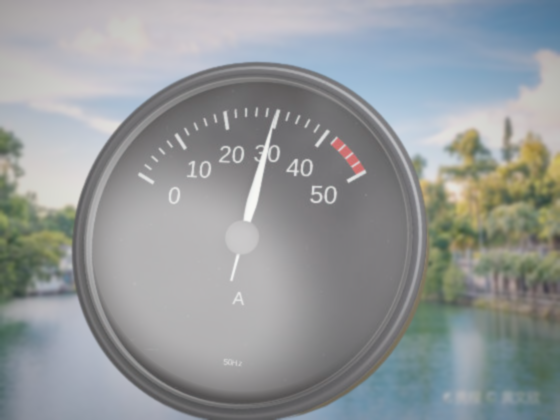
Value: 30
